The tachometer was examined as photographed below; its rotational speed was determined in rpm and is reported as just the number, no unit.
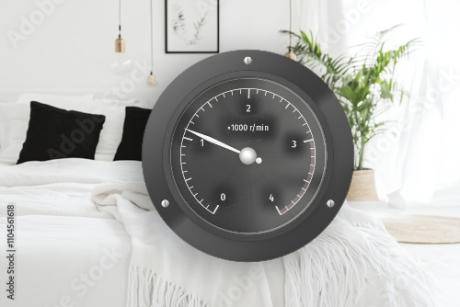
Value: 1100
